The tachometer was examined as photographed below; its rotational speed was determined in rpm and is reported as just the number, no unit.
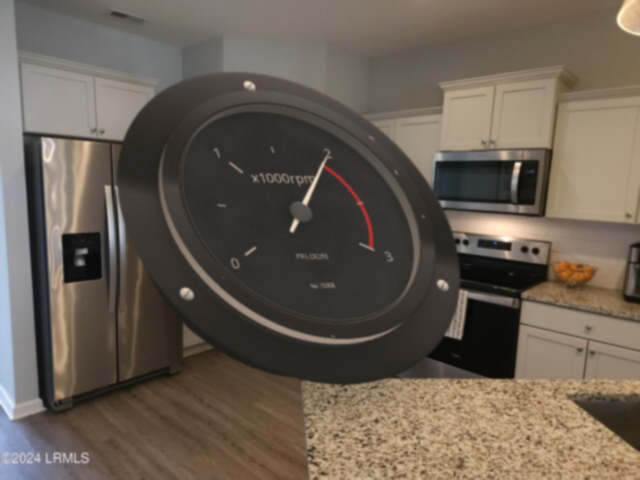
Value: 2000
